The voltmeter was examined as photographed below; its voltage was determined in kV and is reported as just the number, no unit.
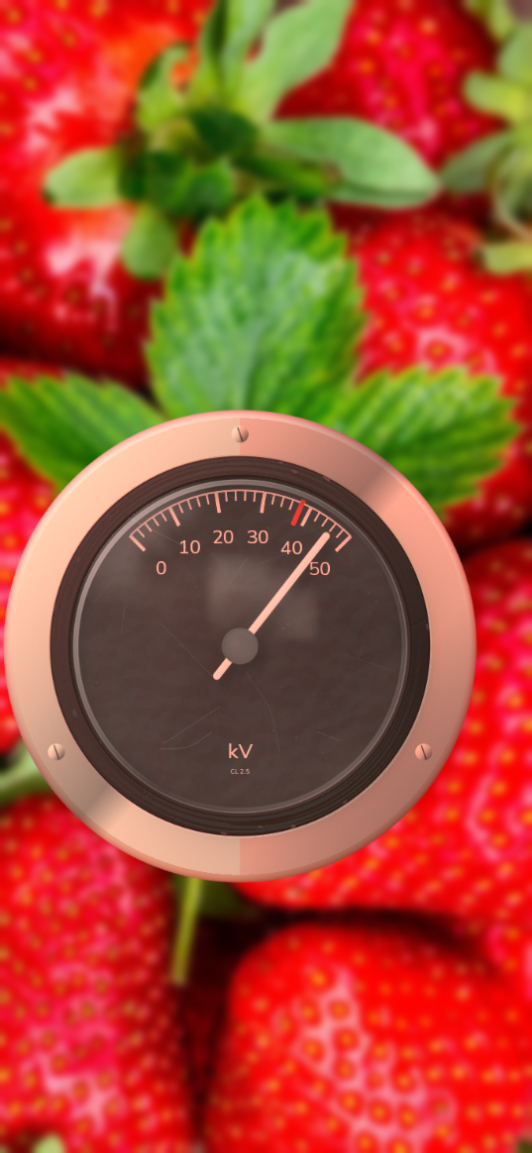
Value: 46
